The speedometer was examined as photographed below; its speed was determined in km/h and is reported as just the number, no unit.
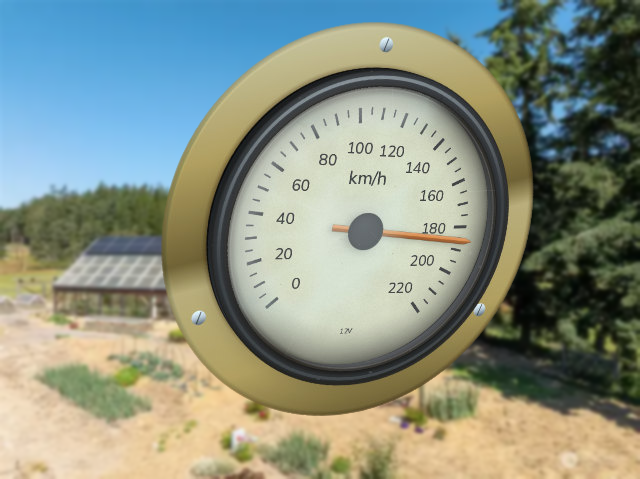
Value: 185
